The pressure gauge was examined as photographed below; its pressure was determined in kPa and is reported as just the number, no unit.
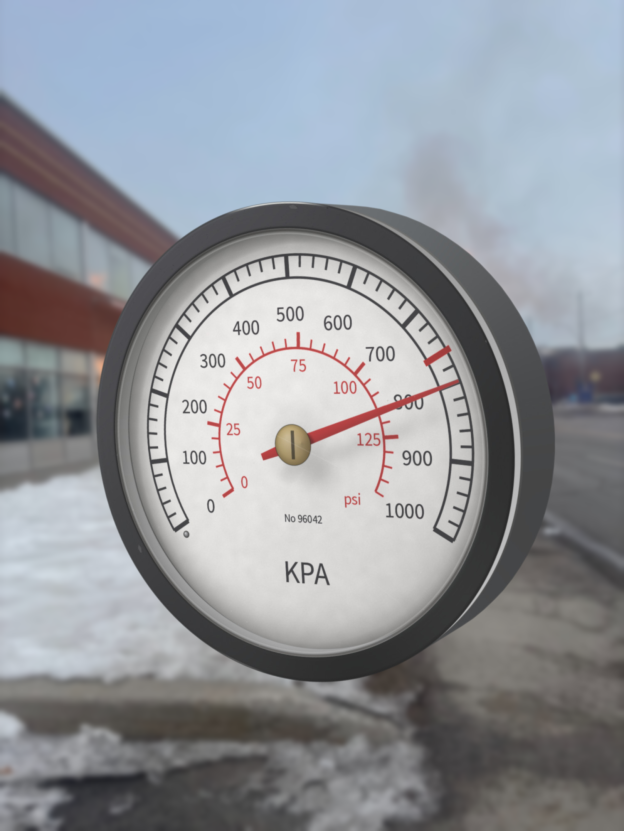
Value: 800
